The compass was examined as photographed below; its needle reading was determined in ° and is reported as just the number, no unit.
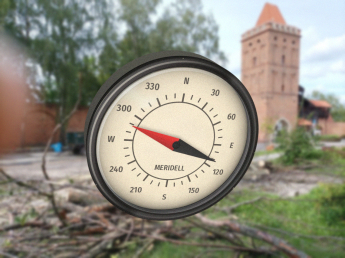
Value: 290
